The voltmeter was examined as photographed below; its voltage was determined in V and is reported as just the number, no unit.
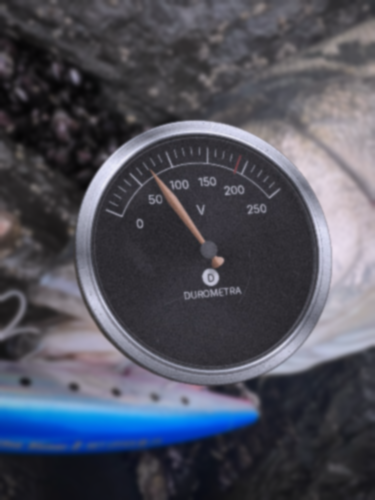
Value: 70
